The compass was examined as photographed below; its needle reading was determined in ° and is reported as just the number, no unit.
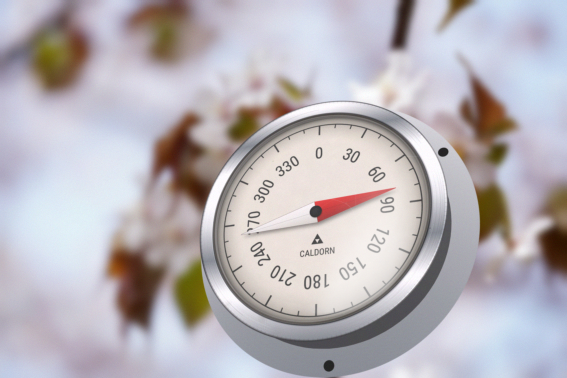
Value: 80
